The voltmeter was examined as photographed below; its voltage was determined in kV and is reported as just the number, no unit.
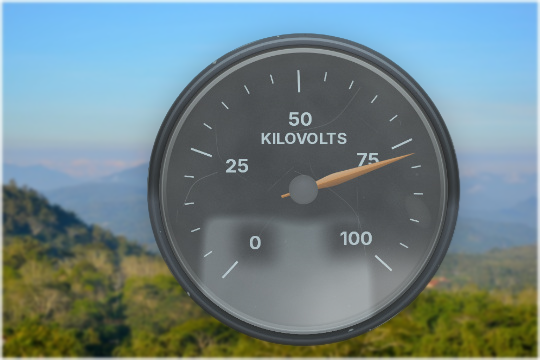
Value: 77.5
